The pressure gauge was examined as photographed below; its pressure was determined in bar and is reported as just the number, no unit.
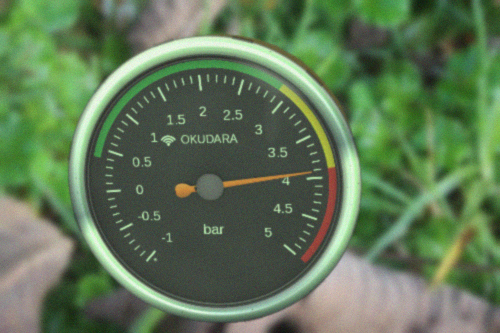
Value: 3.9
